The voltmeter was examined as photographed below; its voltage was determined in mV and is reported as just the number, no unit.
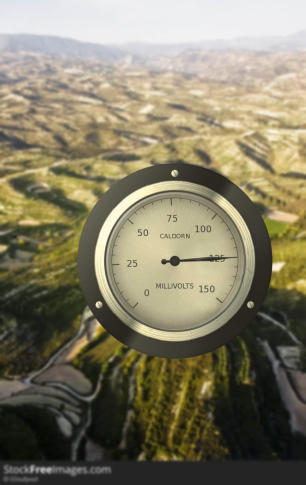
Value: 125
